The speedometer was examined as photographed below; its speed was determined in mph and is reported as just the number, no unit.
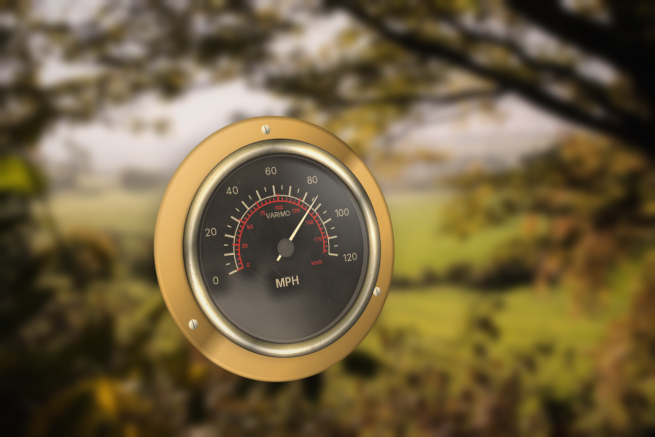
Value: 85
